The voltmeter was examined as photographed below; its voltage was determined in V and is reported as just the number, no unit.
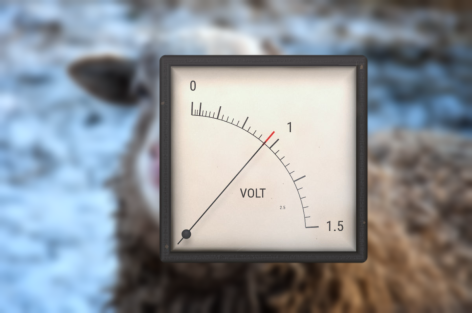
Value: 0.95
